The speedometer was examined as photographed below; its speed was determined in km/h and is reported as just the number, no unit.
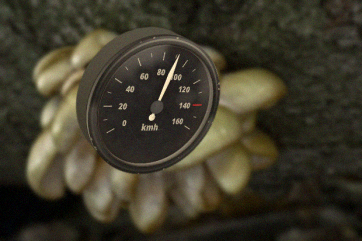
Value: 90
